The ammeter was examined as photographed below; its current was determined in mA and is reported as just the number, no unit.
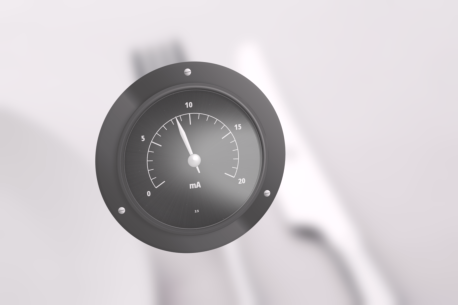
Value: 8.5
